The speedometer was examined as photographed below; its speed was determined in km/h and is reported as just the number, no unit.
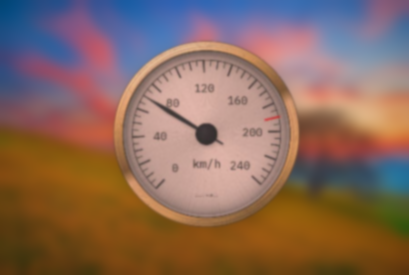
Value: 70
